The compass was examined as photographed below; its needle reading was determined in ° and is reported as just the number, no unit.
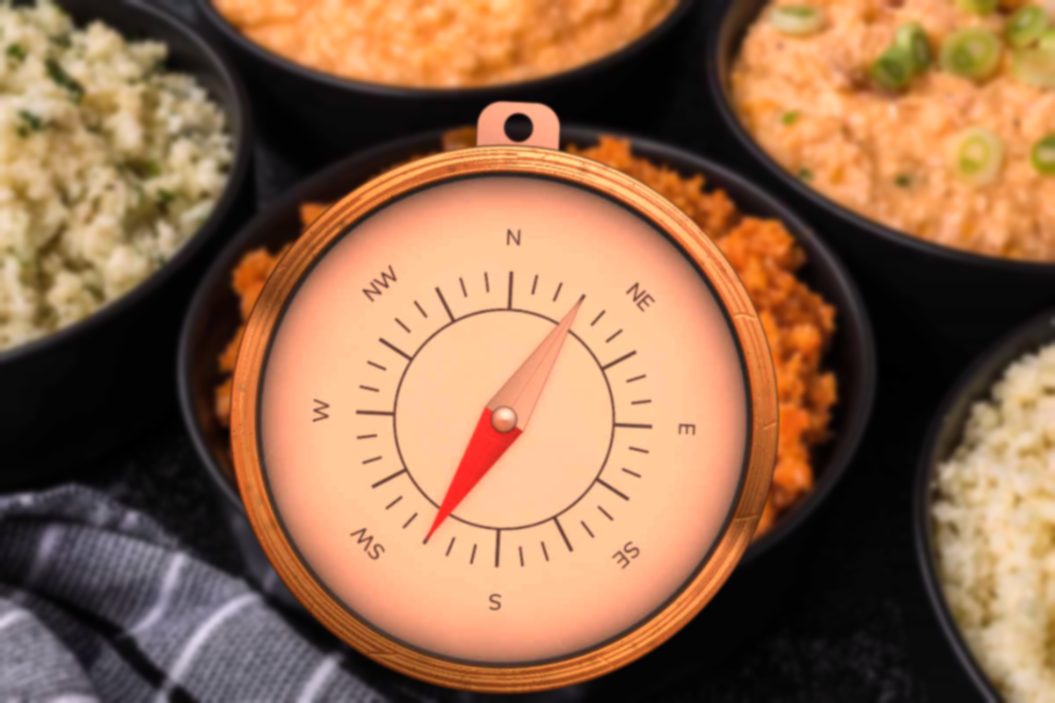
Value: 210
